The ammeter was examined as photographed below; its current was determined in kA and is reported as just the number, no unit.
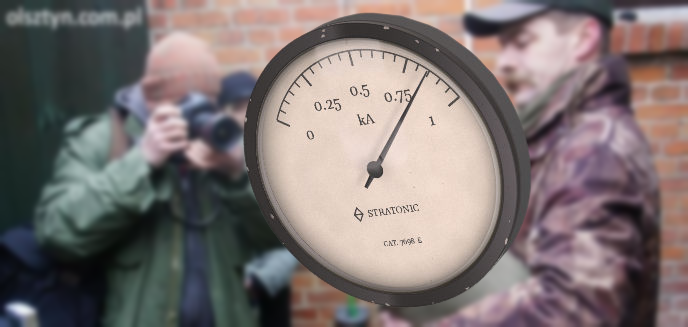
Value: 0.85
